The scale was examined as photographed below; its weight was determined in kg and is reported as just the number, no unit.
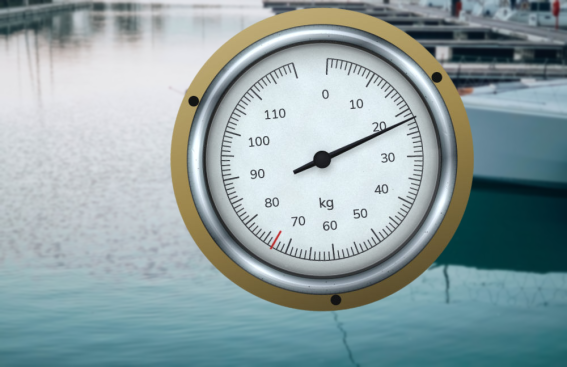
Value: 22
